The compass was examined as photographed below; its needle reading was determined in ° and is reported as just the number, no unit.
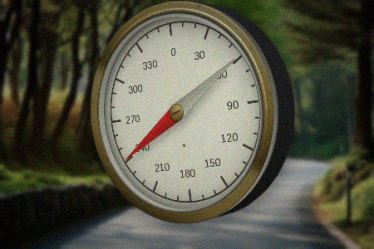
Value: 240
